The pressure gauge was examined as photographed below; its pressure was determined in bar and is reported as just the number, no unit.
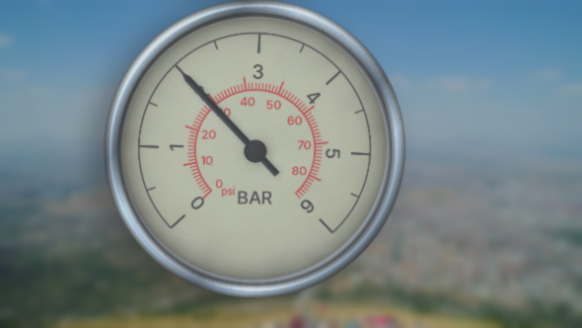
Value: 2
